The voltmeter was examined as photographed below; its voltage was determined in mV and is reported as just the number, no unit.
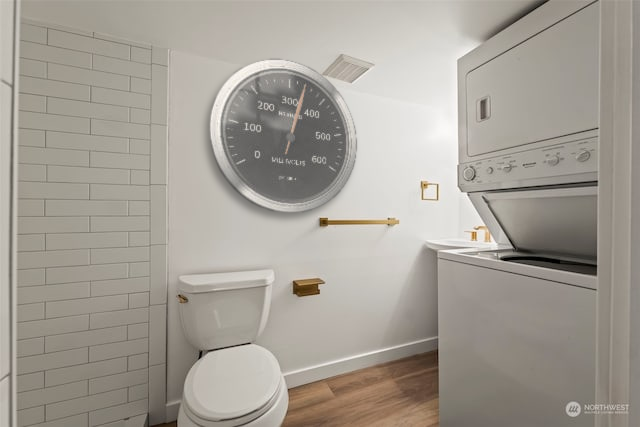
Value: 340
